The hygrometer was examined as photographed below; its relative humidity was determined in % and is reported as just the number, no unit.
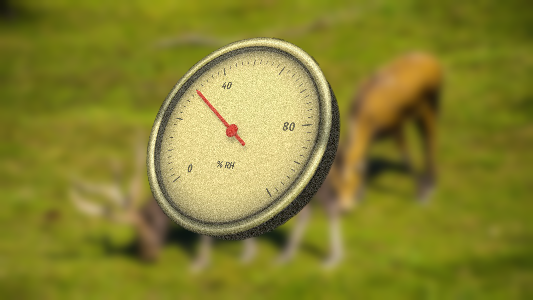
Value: 30
